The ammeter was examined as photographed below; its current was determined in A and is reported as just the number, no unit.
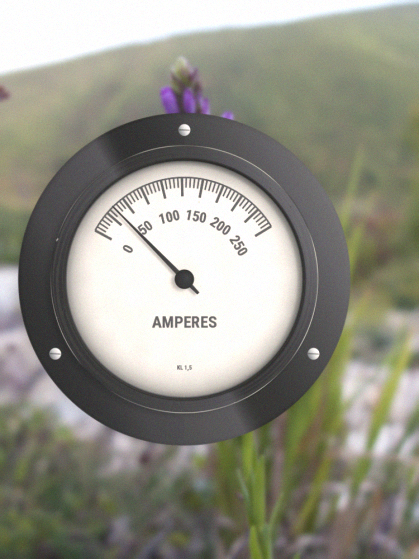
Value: 35
